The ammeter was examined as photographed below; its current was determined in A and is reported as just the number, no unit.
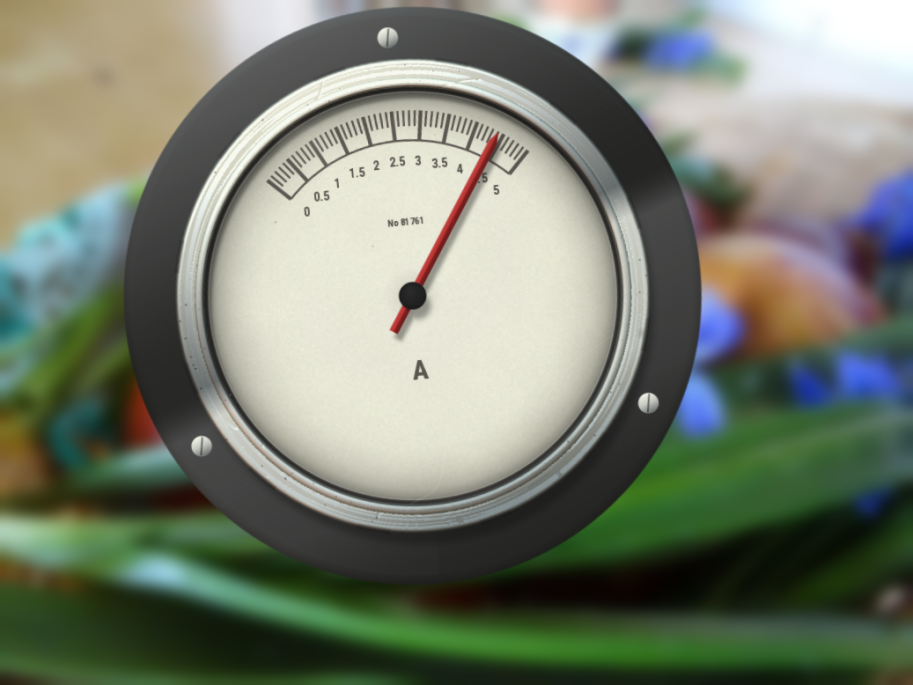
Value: 4.4
